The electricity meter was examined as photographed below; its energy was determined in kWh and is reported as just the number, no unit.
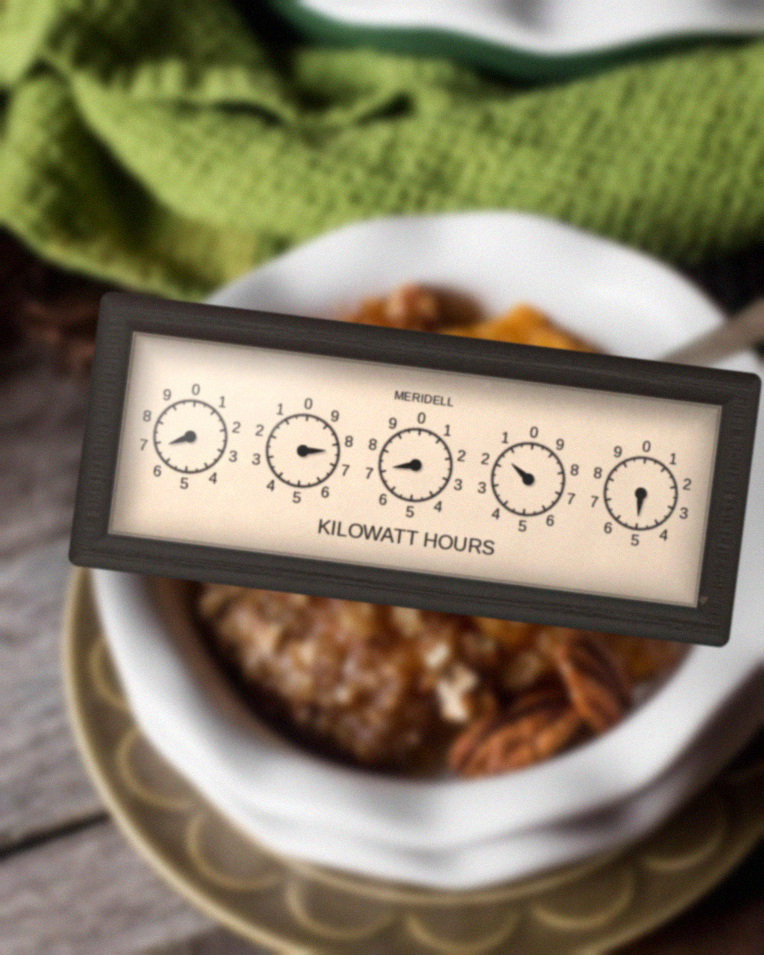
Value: 67715
